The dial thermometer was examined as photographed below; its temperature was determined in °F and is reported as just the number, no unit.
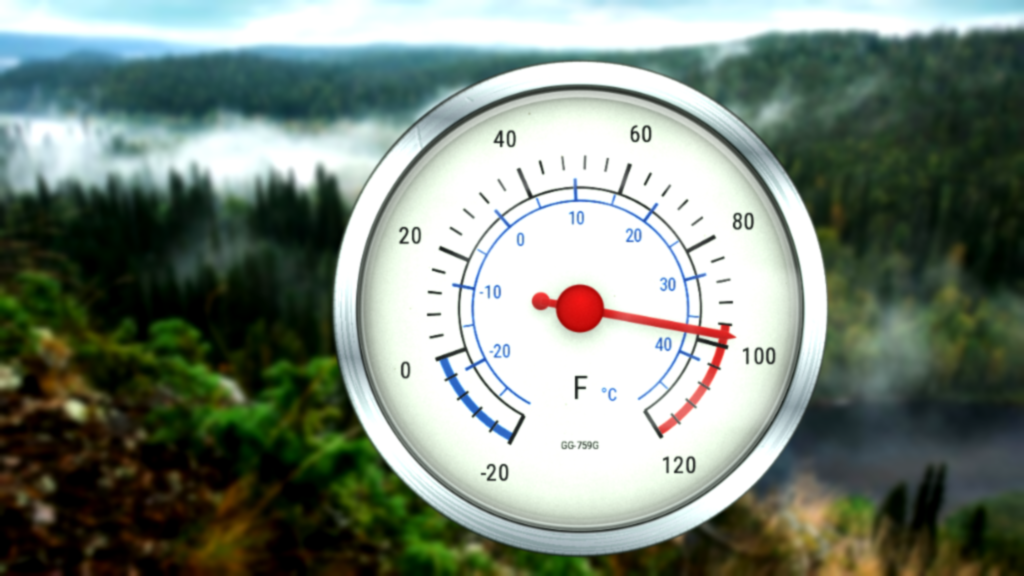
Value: 98
